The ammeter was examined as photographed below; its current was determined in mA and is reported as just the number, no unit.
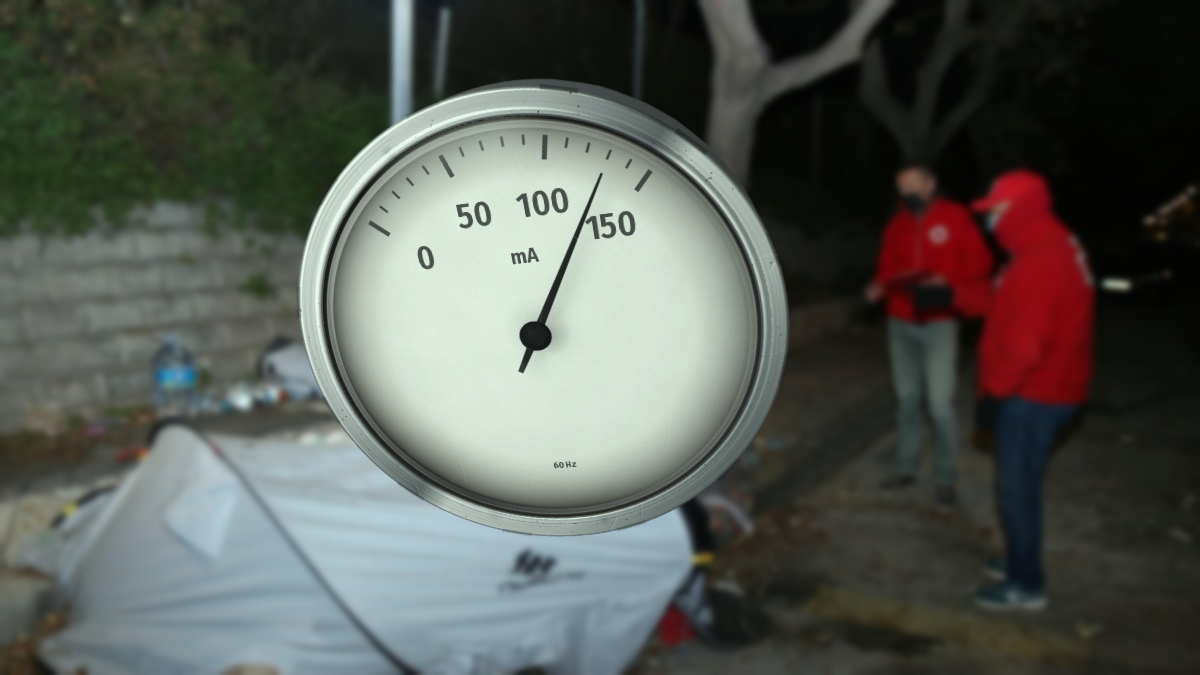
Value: 130
